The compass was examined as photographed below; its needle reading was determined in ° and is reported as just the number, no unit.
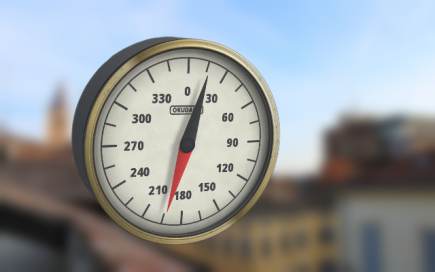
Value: 195
